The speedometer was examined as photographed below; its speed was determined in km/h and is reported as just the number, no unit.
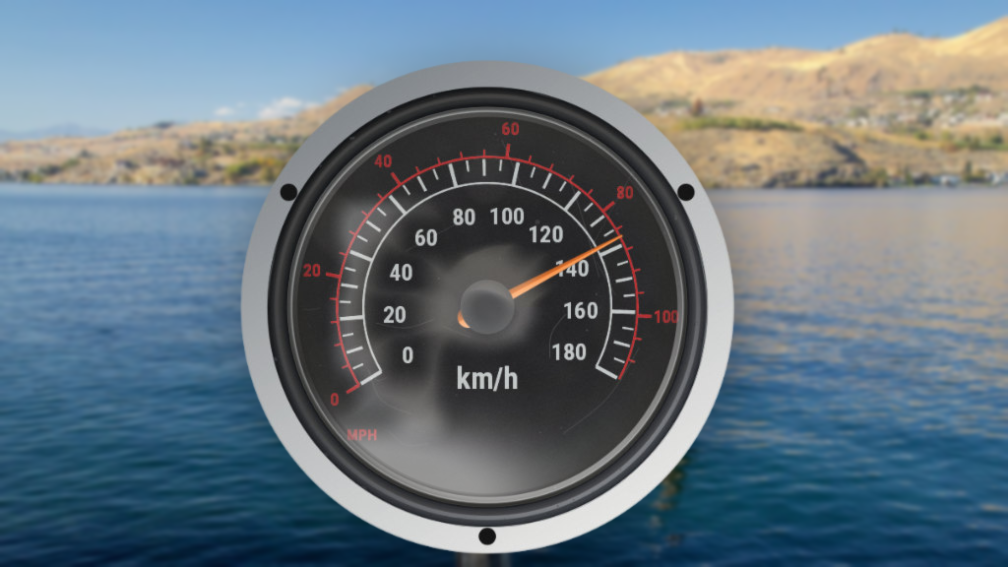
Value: 137.5
